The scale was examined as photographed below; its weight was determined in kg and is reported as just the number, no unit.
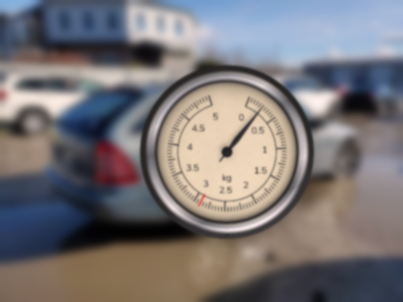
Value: 0.25
